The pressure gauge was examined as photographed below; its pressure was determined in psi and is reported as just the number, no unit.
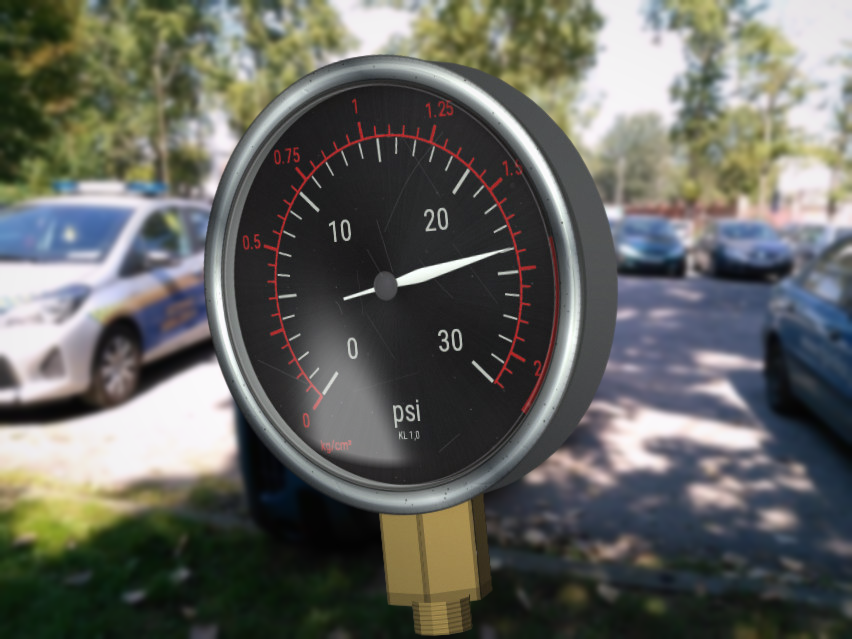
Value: 24
